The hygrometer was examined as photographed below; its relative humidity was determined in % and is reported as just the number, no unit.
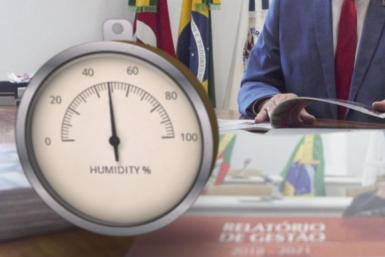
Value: 50
